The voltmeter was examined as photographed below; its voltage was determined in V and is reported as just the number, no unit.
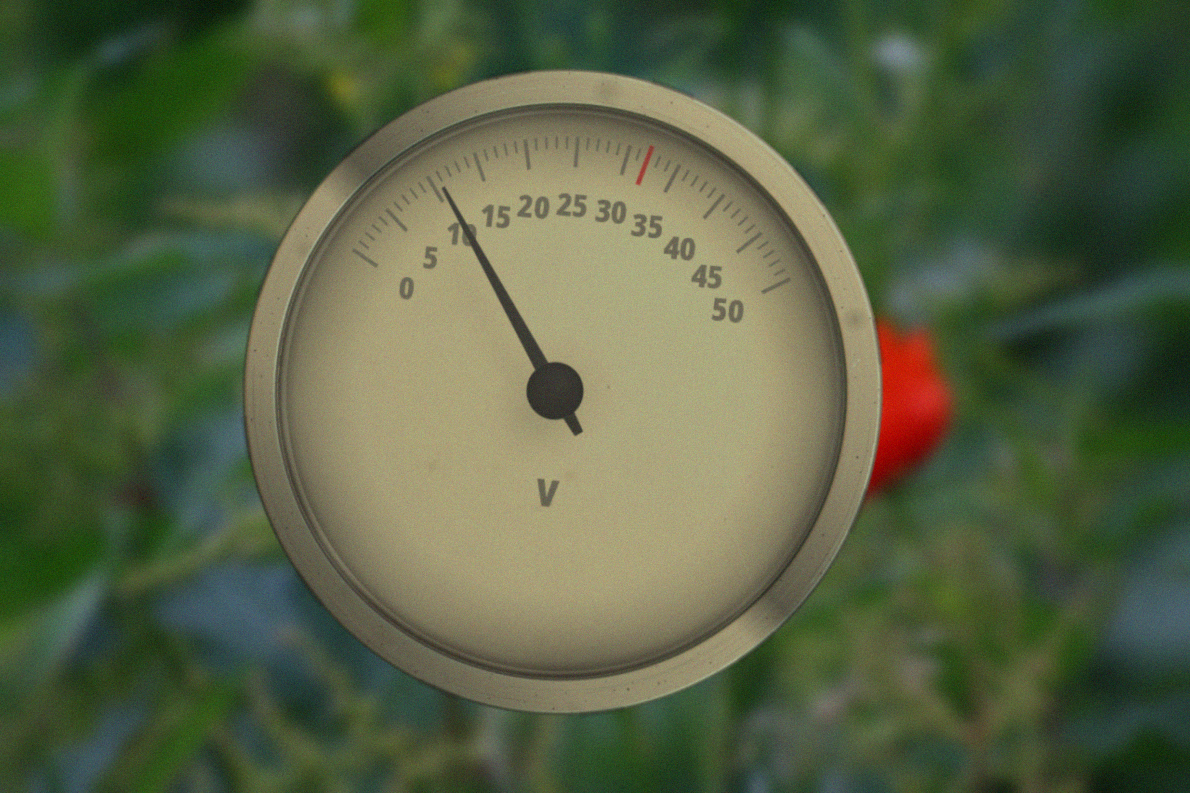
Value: 11
